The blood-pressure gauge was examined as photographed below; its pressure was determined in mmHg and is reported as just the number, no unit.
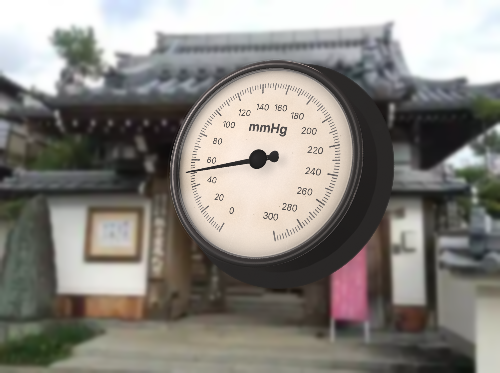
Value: 50
